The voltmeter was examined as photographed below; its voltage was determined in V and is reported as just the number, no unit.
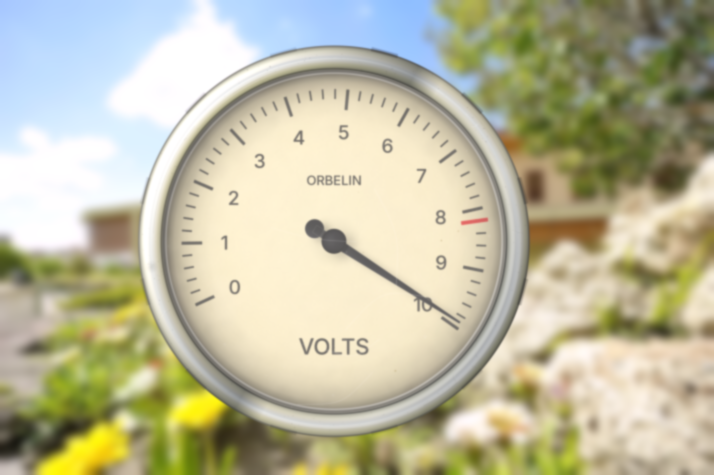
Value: 9.9
